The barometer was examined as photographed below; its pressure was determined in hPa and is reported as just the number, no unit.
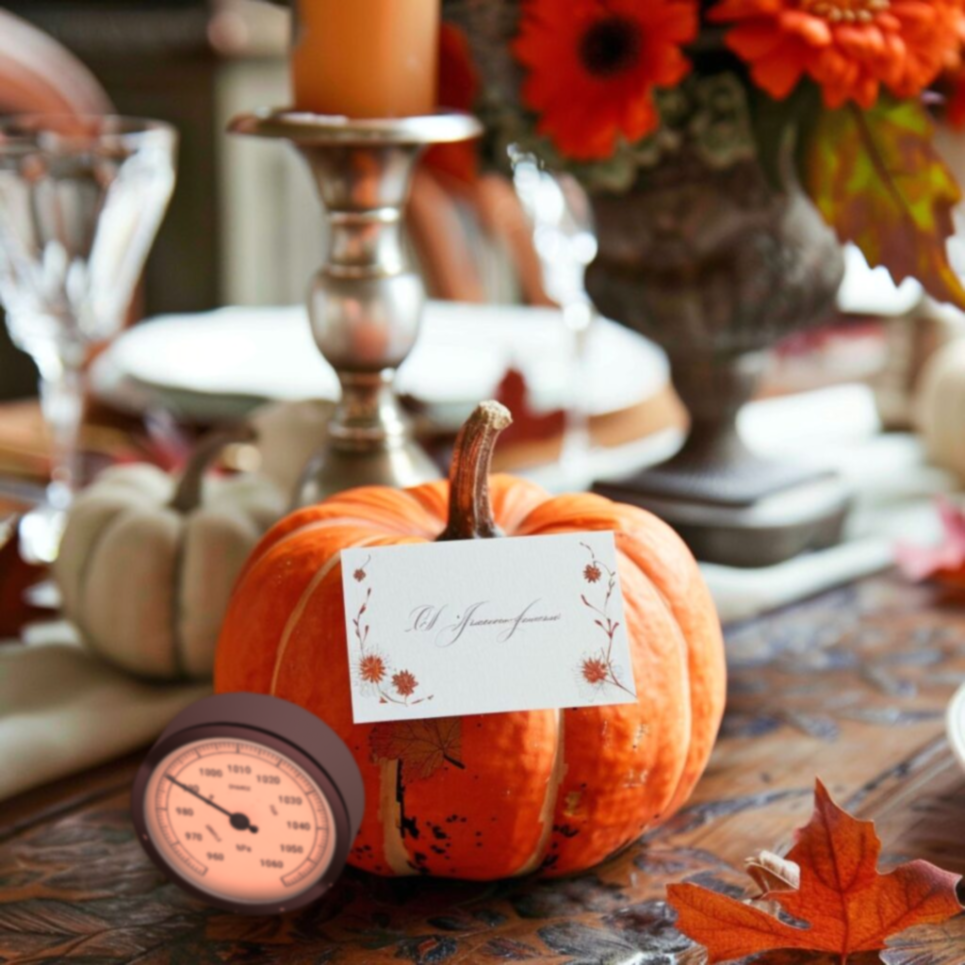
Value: 990
